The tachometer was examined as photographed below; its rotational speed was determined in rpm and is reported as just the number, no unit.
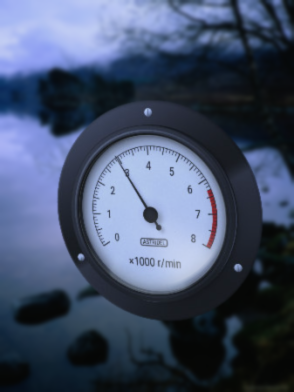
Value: 3000
